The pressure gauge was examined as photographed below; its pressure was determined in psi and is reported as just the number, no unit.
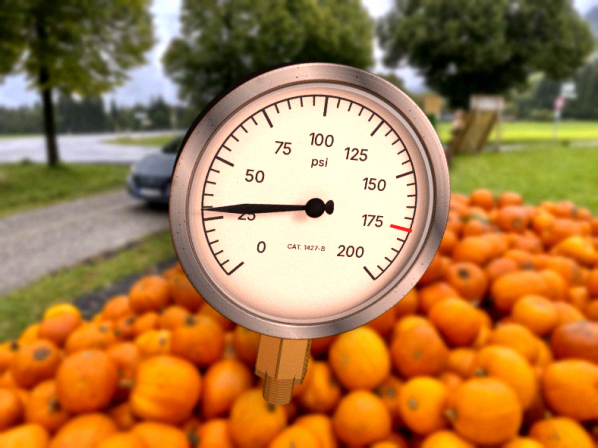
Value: 30
